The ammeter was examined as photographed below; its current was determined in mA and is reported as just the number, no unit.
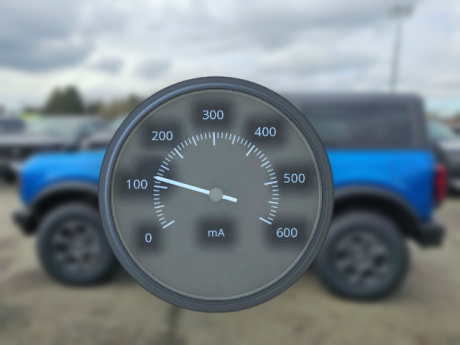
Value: 120
